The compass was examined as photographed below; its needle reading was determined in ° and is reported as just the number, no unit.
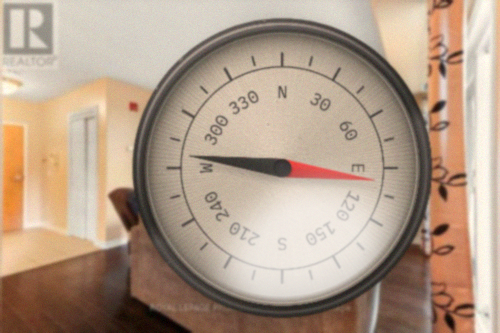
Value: 97.5
